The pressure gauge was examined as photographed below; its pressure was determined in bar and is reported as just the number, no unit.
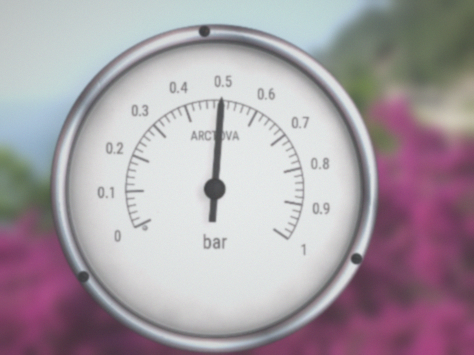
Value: 0.5
